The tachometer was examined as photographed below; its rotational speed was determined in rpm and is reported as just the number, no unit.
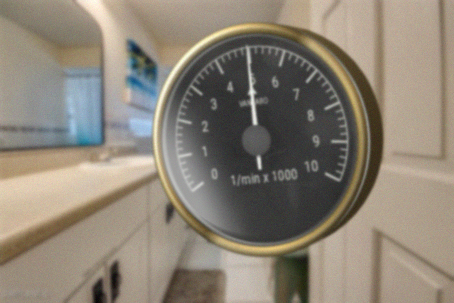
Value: 5000
